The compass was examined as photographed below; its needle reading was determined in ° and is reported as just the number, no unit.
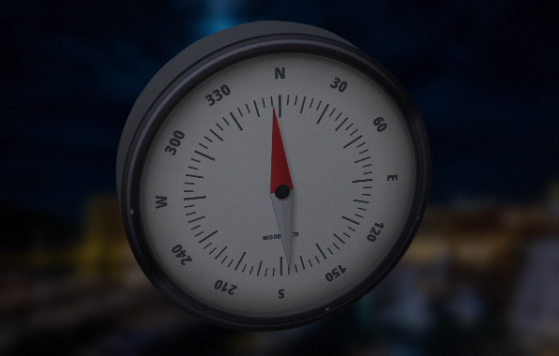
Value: 355
